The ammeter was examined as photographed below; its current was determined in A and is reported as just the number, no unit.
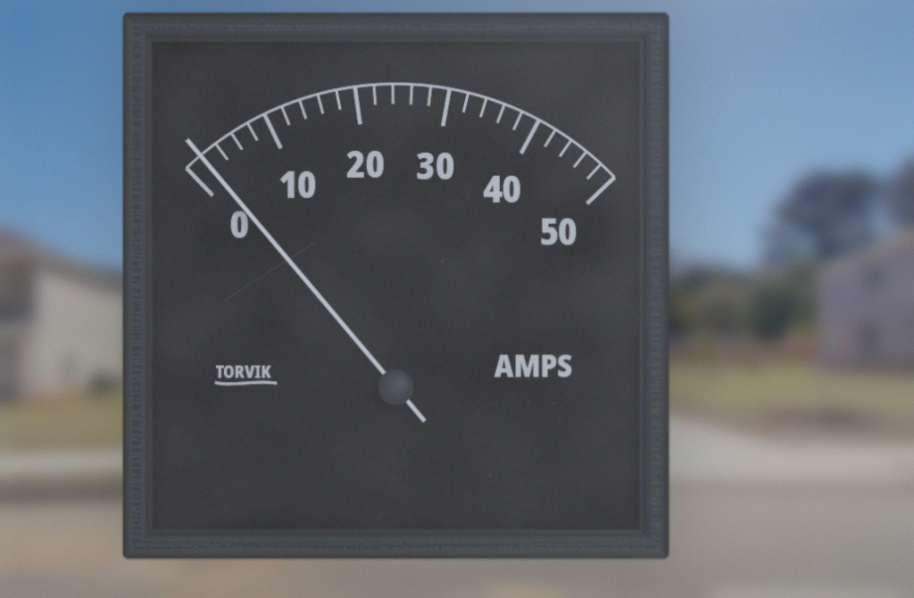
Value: 2
